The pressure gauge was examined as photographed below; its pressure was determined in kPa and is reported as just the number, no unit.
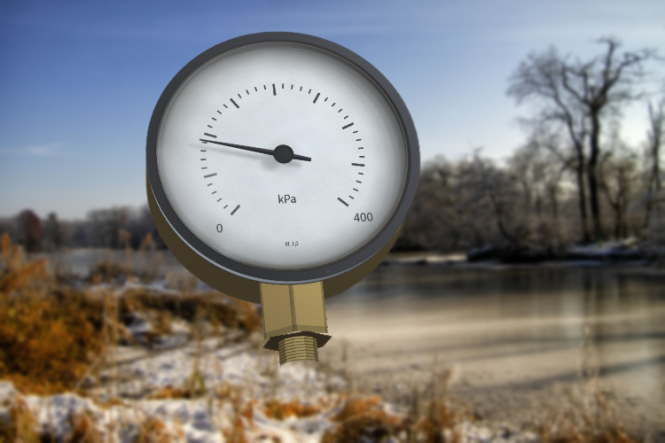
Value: 90
